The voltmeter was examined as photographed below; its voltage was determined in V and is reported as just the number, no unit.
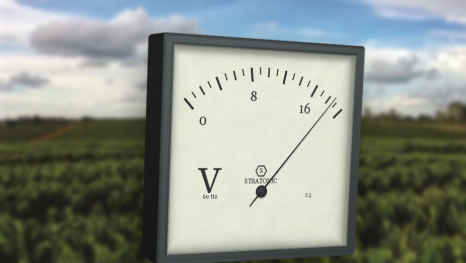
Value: 18.5
